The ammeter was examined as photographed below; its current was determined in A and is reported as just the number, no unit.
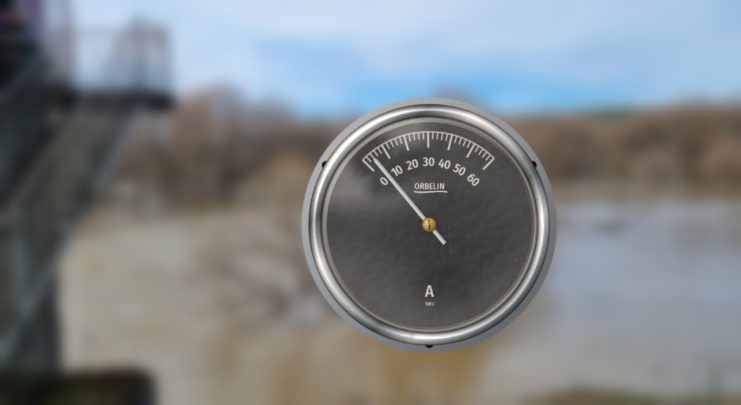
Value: 4
